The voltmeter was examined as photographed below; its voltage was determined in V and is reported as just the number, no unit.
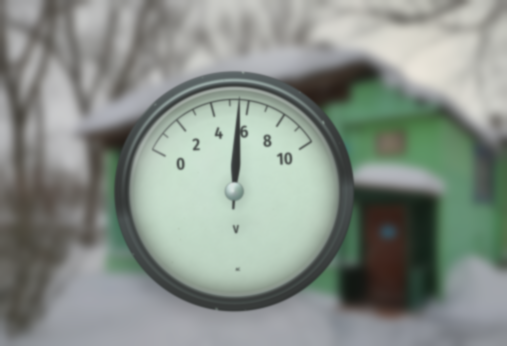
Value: 5.5
